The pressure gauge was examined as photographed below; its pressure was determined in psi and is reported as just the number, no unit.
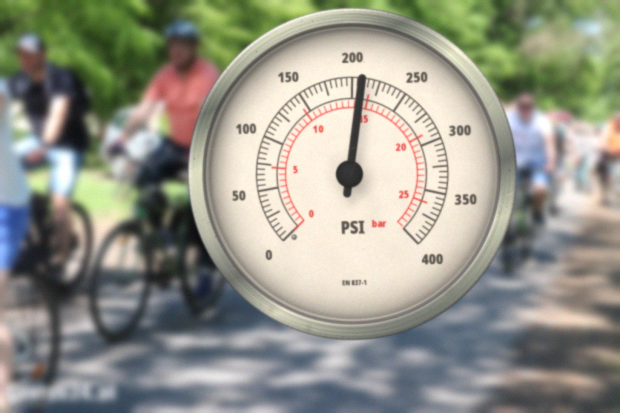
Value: 210
